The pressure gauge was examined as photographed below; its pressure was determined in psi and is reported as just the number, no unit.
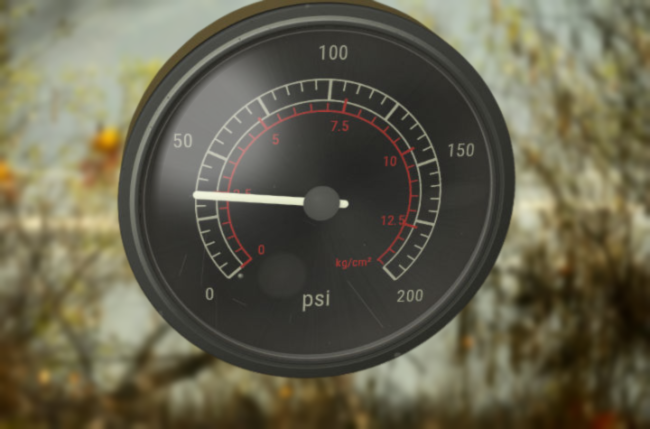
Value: 35
